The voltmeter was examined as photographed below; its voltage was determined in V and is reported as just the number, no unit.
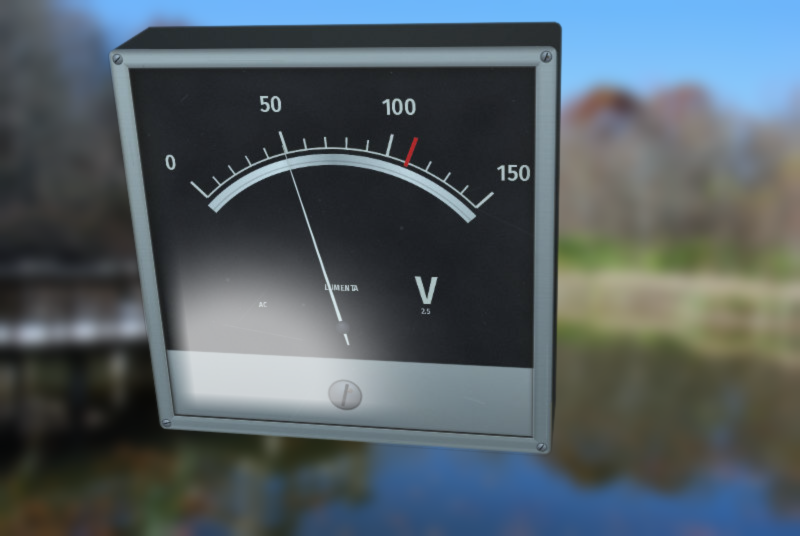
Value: 50
